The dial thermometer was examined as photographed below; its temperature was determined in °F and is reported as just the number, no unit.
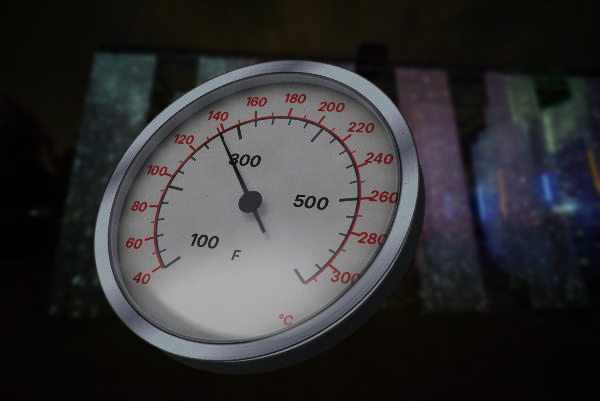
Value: 280
